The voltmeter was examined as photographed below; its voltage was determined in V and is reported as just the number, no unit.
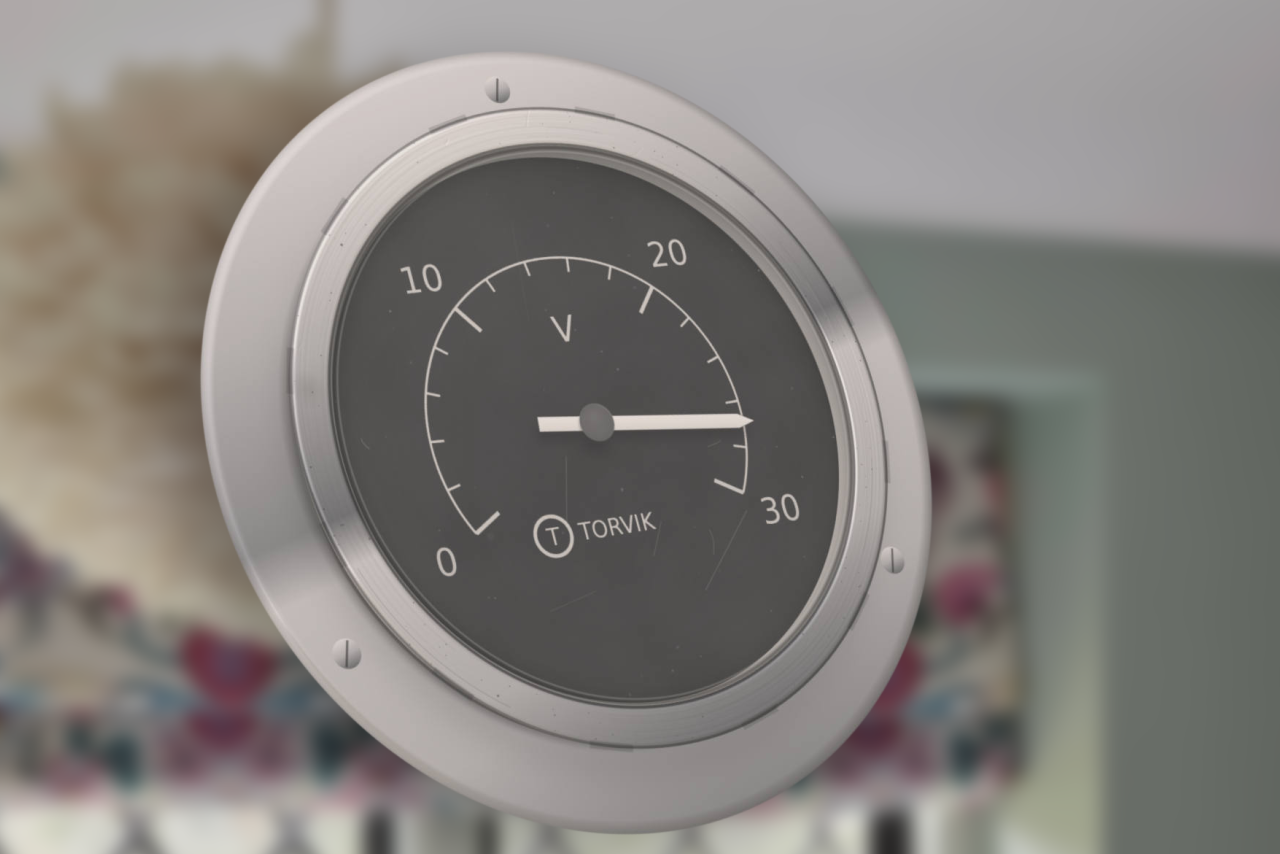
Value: 27
